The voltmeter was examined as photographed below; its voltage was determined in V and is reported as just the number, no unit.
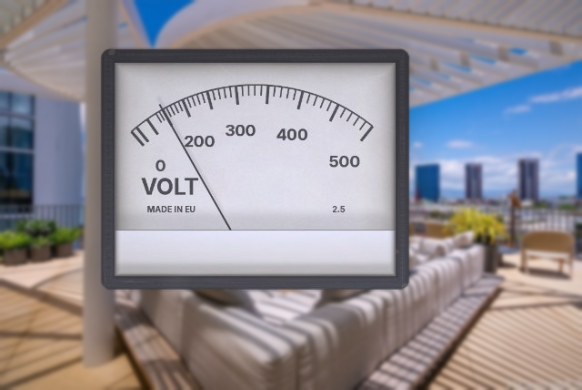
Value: 150
